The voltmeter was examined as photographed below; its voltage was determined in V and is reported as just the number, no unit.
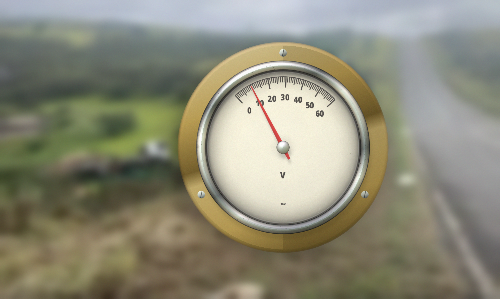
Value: 10
